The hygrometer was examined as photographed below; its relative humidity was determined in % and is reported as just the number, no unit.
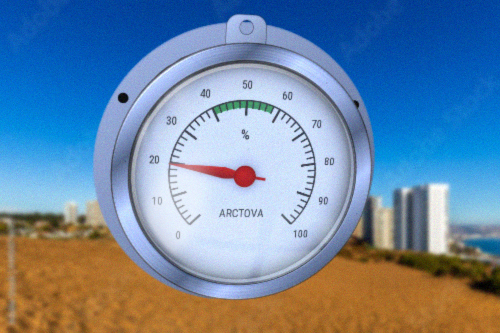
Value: 20
